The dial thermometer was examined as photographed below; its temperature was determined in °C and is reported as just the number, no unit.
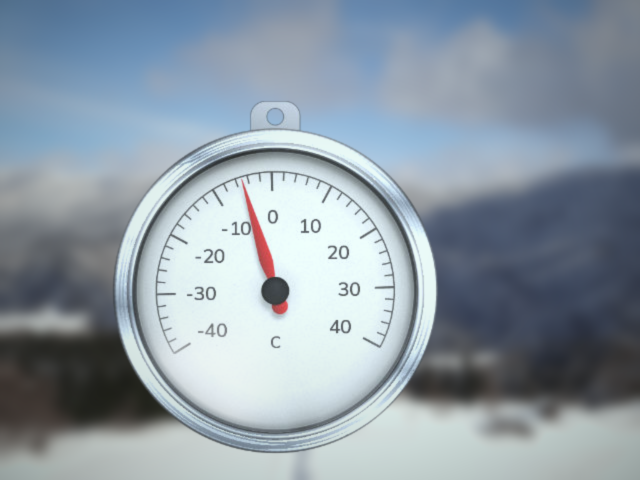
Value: -5
